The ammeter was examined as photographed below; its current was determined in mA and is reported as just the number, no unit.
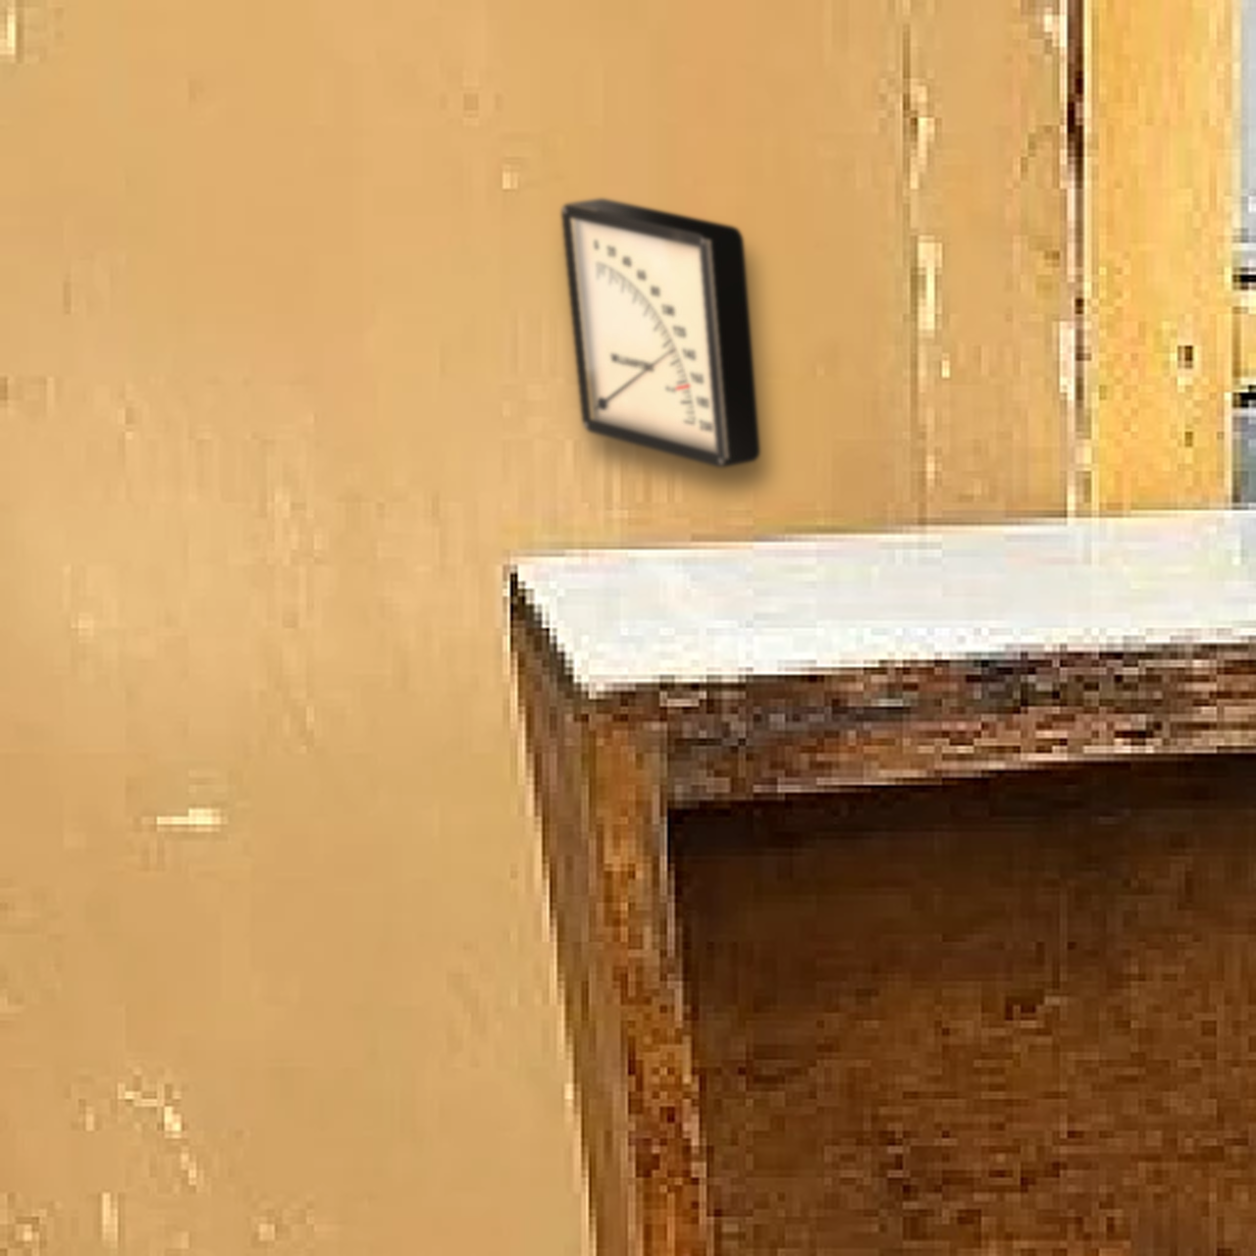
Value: 130
